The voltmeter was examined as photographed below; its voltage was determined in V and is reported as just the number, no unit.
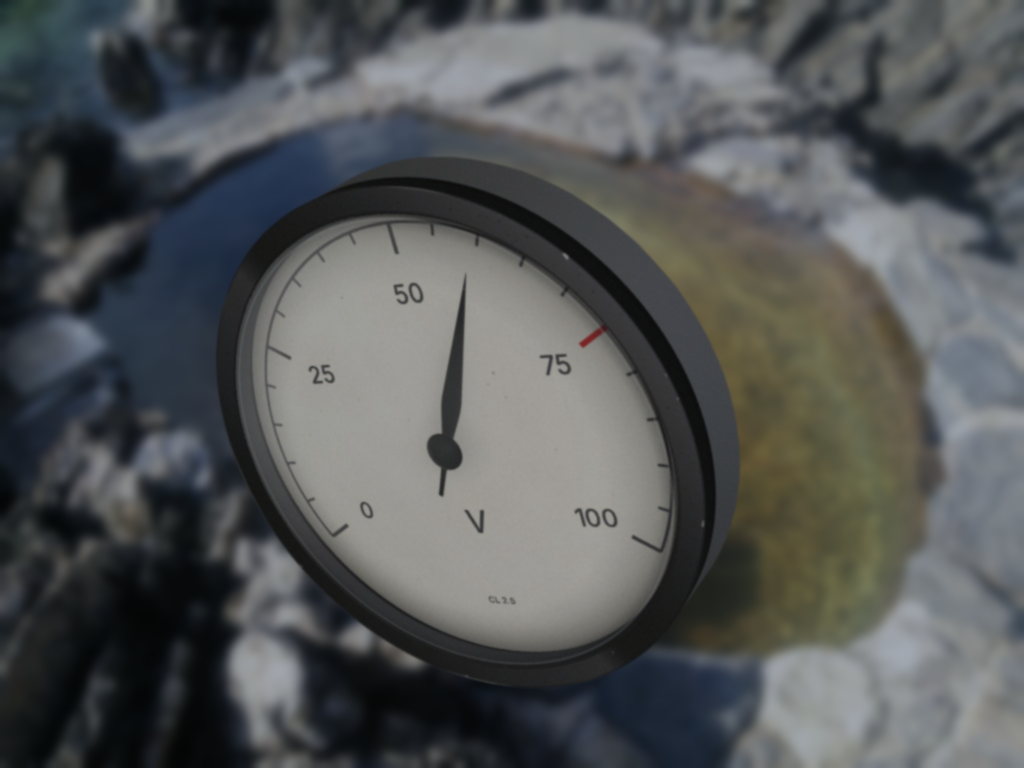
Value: 60
